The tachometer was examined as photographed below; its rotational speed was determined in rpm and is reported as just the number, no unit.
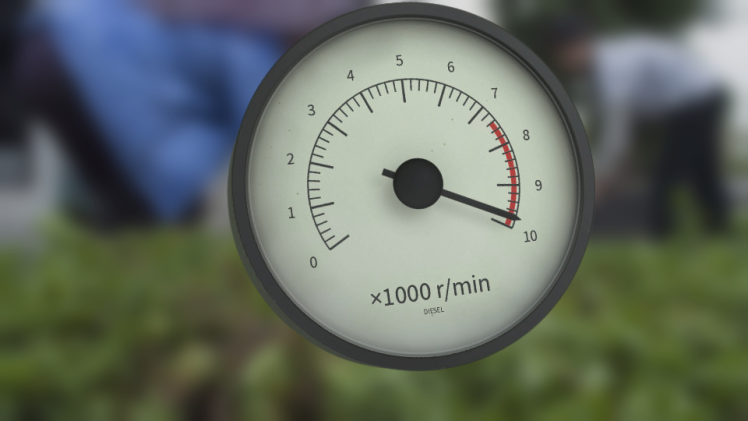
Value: 9800
